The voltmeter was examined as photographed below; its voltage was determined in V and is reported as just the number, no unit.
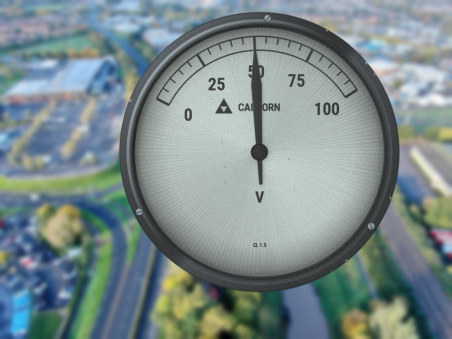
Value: 50
